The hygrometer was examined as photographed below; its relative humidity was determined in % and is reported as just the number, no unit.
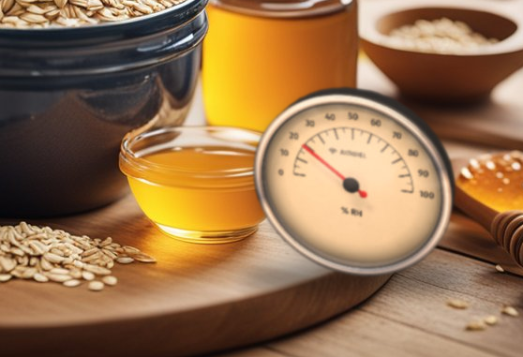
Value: 20
